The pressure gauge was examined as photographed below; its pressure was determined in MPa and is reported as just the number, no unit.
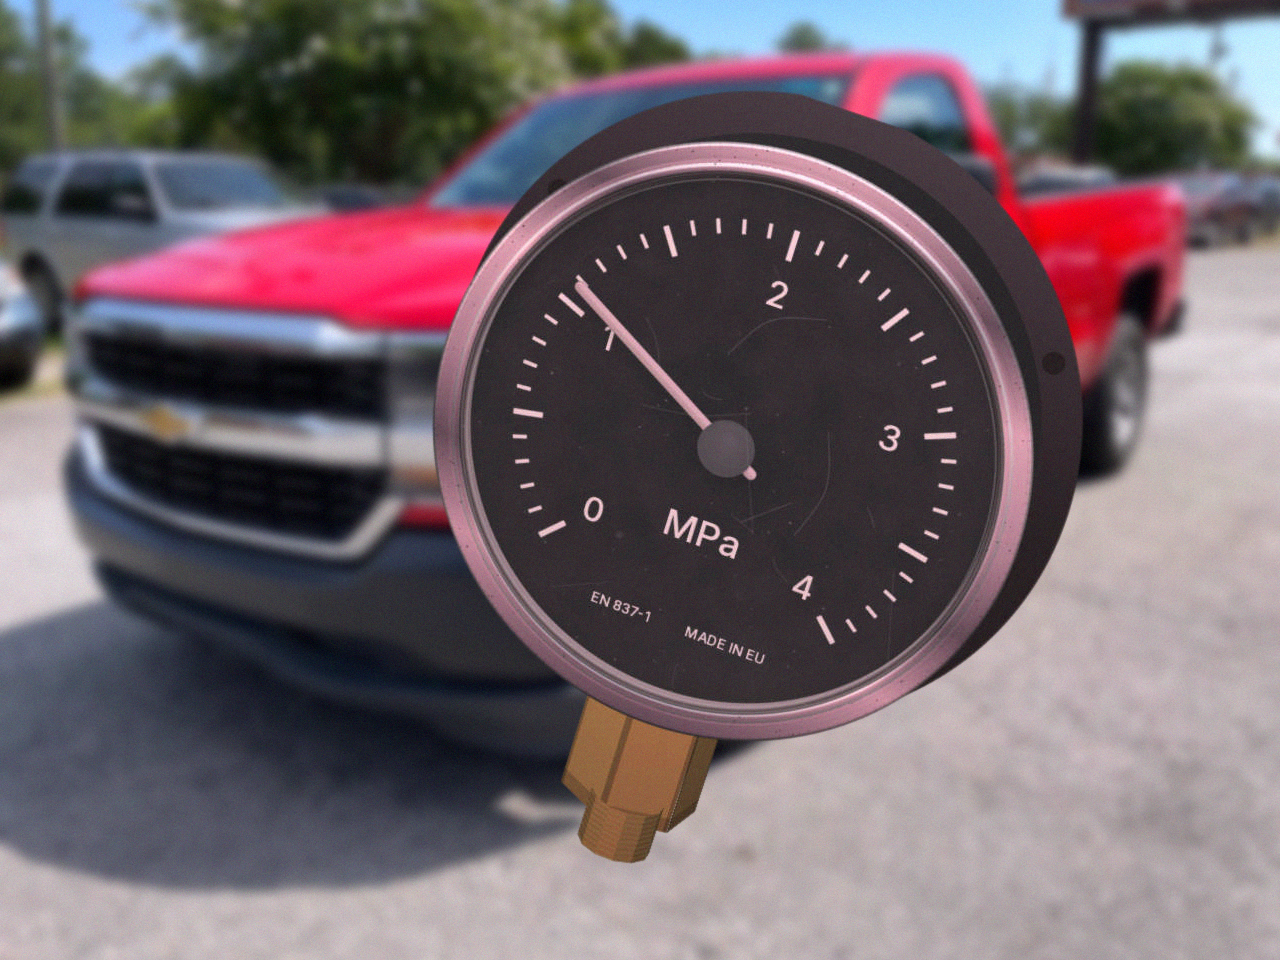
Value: 1.1
